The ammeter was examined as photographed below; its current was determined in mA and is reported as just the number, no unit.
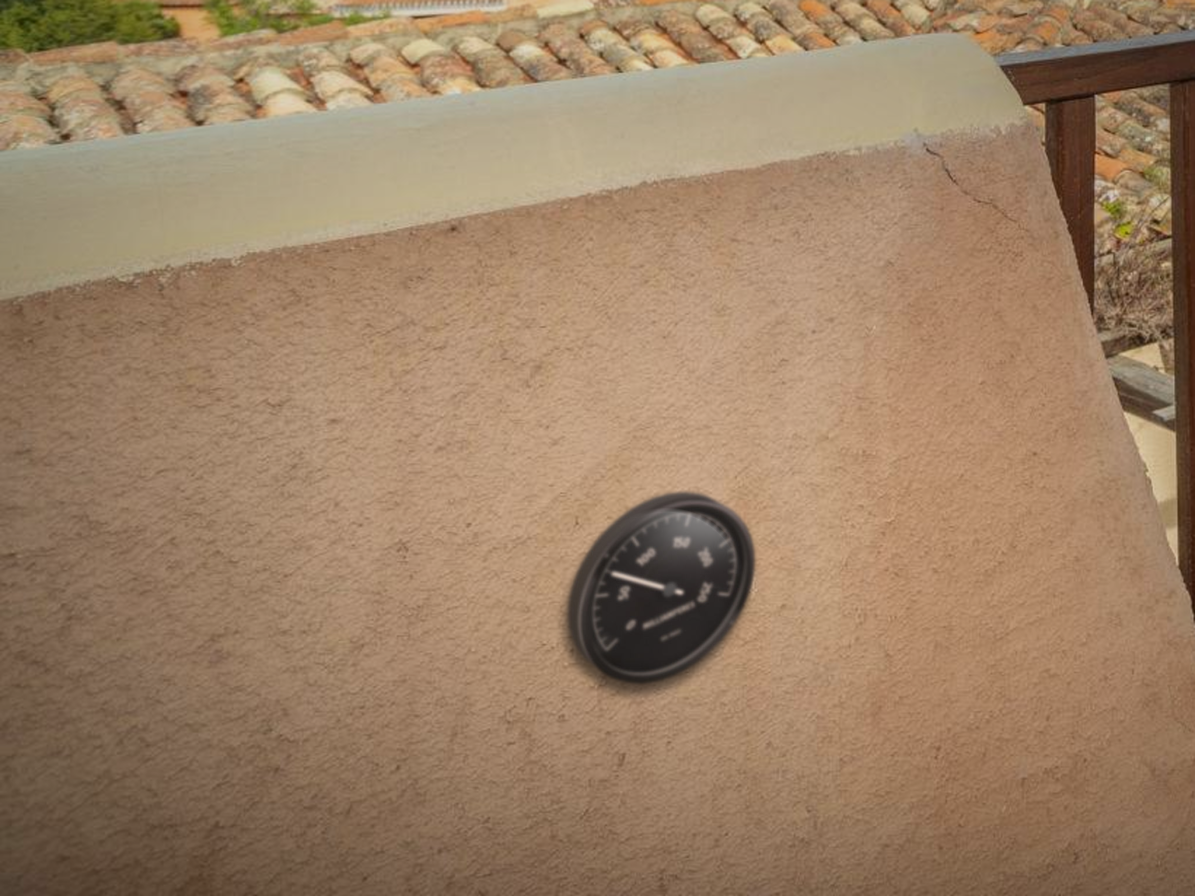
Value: 70
